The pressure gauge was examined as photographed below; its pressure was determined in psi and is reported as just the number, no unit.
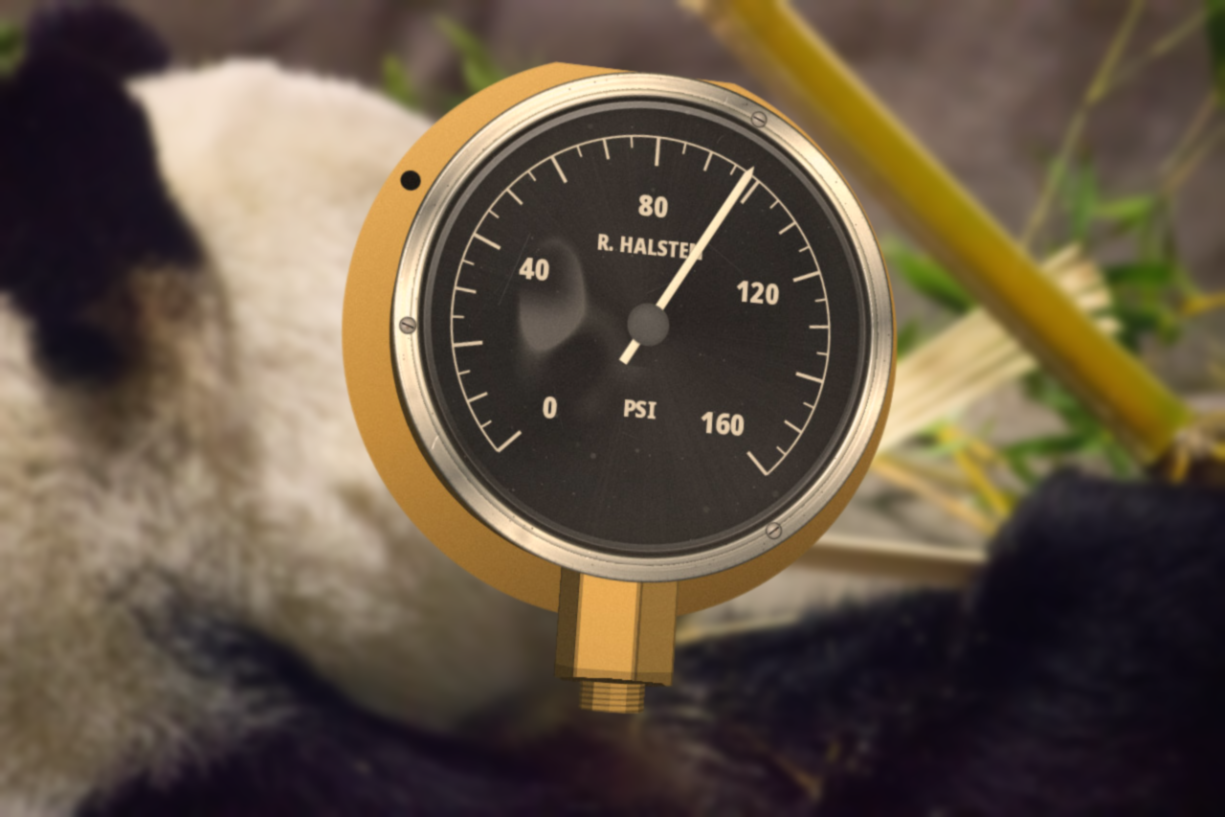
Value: 97.5
